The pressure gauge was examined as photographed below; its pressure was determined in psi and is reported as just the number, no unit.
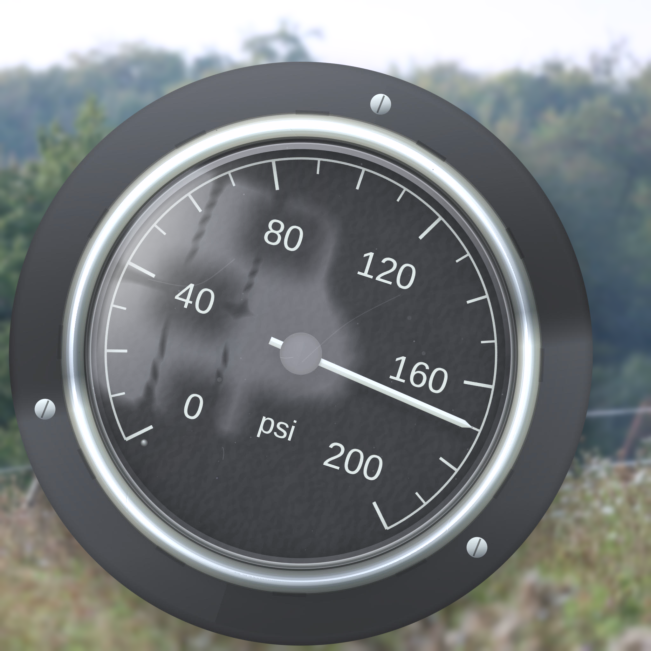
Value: 170
